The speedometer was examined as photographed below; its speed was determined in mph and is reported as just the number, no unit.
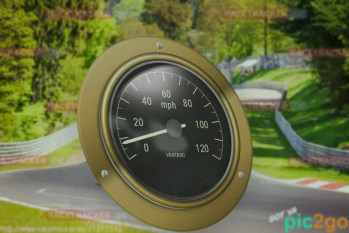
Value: 7.5
